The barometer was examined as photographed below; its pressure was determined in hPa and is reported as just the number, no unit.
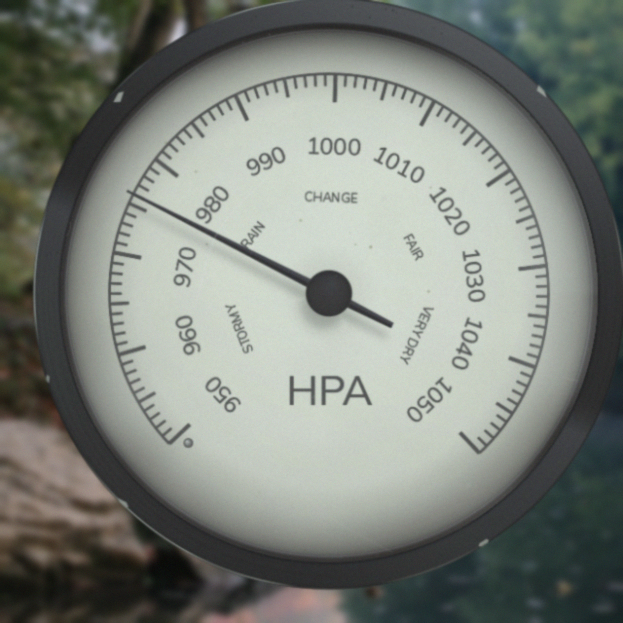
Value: 976
